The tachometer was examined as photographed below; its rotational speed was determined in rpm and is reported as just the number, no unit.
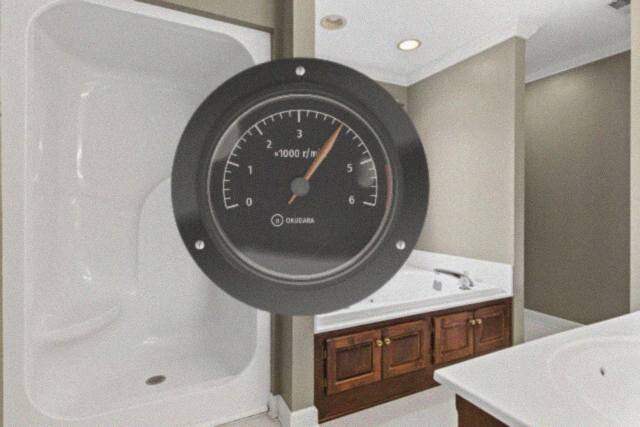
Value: 4000
